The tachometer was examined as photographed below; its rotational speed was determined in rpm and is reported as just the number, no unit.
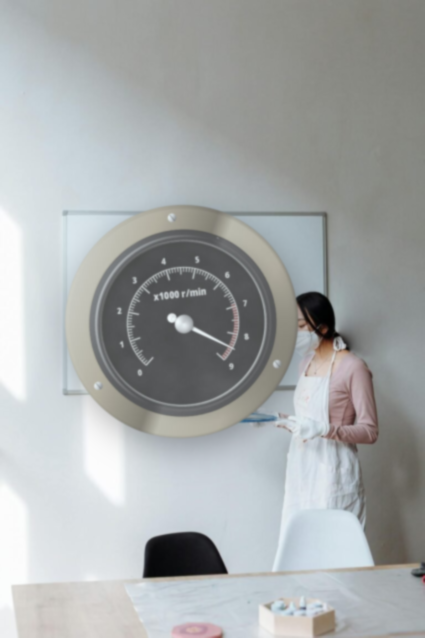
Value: 8500
